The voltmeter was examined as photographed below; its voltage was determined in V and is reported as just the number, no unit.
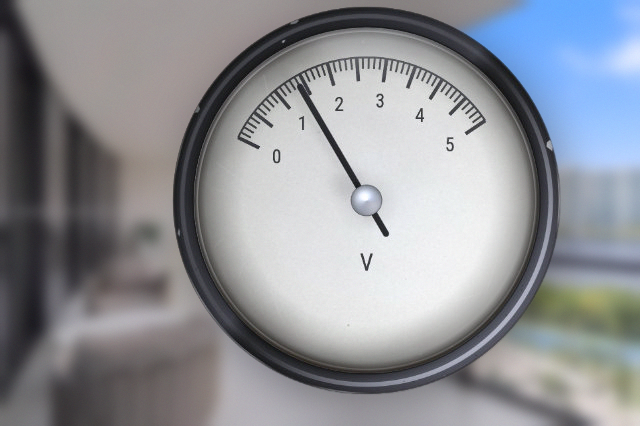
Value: 1.4
